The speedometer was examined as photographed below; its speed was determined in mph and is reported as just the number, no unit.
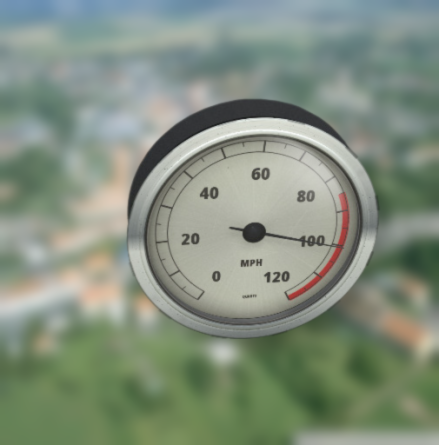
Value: 100
